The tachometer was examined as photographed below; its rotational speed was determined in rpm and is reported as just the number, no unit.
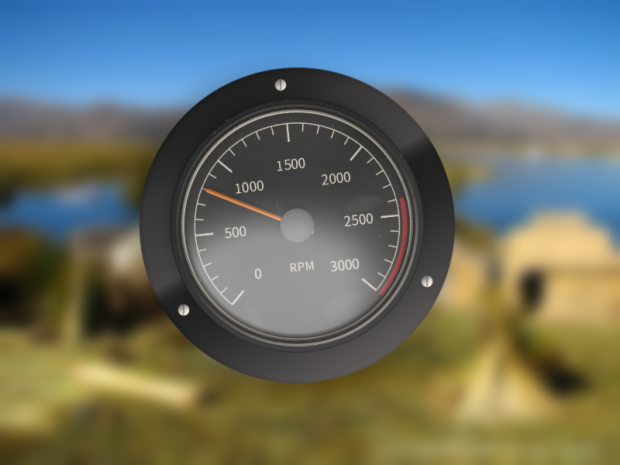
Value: 800
